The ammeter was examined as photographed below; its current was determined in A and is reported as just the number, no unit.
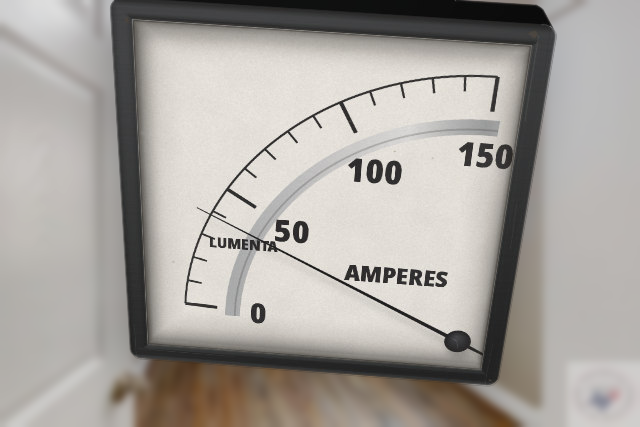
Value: 40
